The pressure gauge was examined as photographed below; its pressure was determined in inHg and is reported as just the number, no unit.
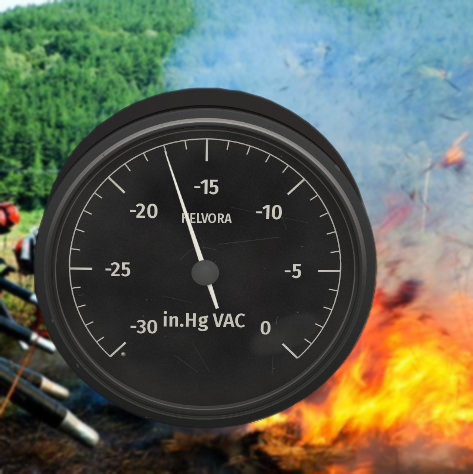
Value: -17
